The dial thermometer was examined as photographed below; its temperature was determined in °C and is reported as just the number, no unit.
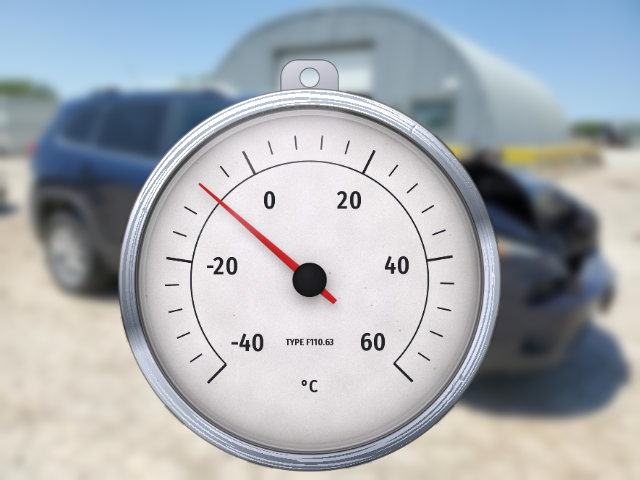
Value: -8
